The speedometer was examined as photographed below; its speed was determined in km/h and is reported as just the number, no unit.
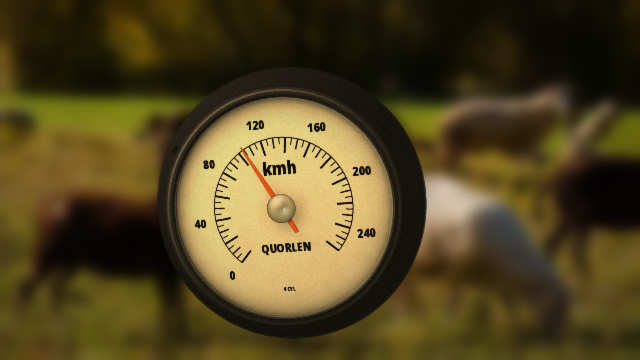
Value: 105
